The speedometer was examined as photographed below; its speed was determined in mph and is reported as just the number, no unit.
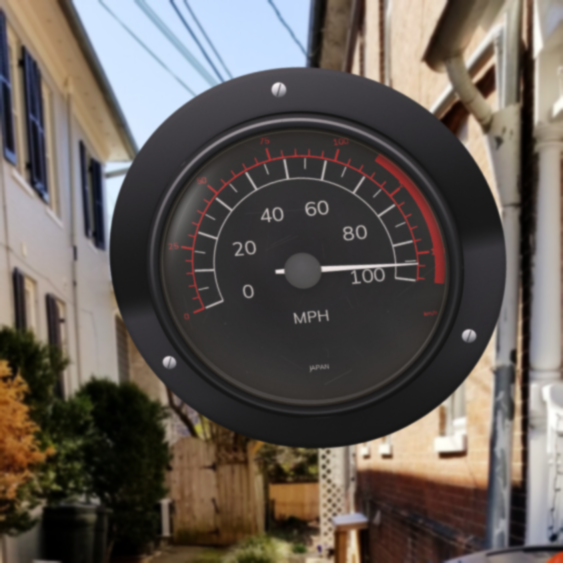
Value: 95
